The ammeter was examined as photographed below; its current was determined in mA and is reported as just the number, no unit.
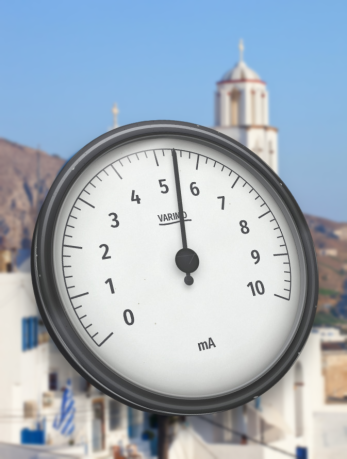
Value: 5.4
